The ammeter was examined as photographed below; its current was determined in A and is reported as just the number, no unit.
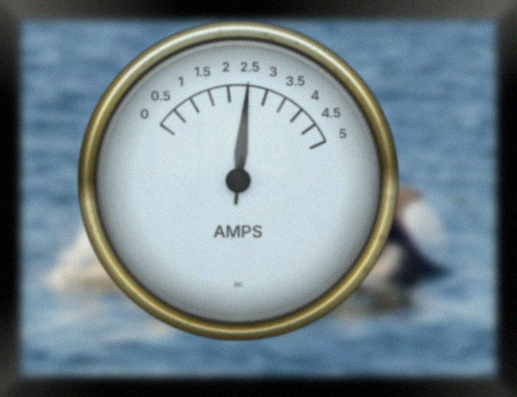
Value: 2.5
